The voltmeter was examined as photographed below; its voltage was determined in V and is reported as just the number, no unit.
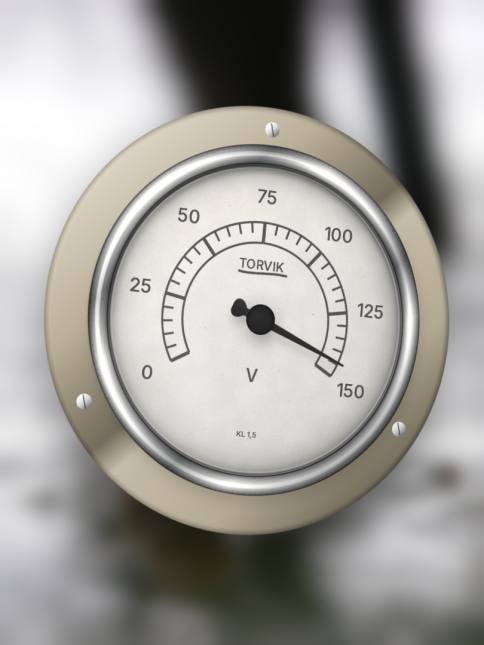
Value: 145
